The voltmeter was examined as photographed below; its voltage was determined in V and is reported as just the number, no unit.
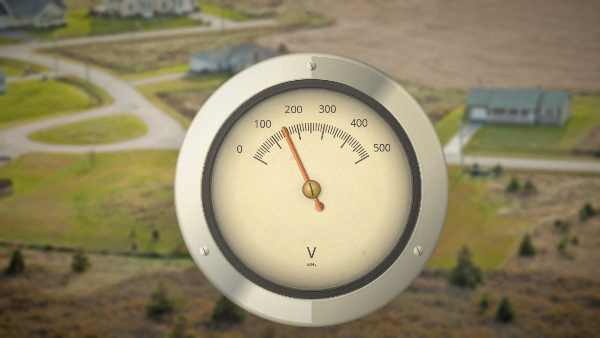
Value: 150
